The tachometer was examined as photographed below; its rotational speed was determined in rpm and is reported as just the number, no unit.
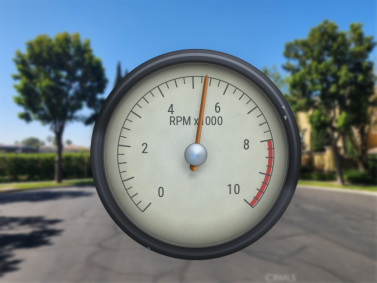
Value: 5375
